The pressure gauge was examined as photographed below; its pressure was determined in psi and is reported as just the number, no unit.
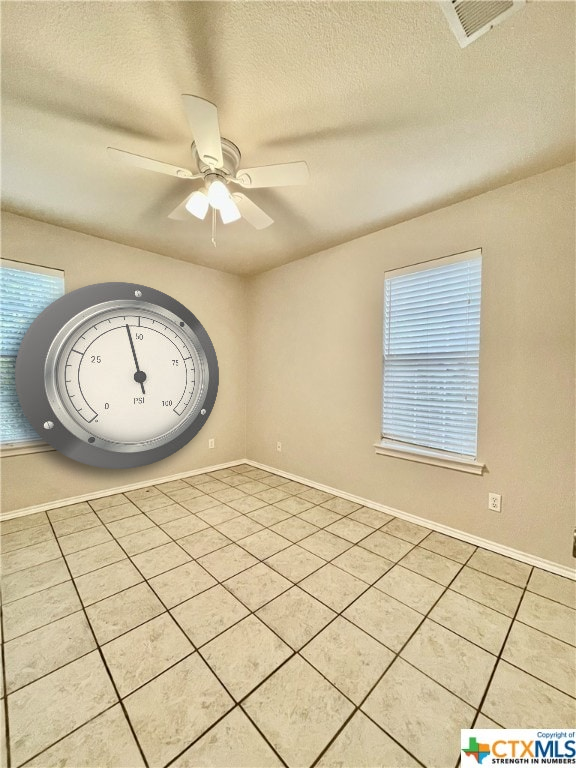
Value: 45
